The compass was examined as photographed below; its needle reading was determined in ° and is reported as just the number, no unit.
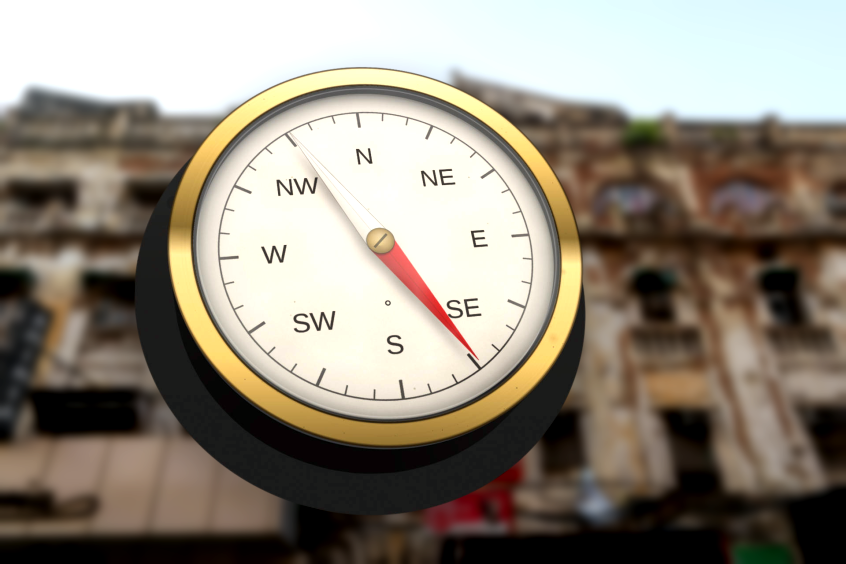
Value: 150
